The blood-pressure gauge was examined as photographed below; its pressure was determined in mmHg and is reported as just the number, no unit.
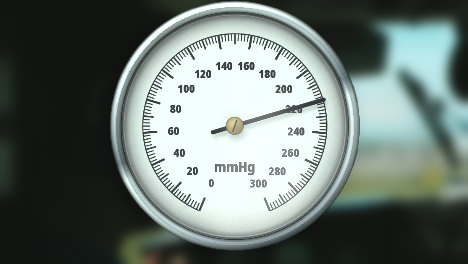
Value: 220
